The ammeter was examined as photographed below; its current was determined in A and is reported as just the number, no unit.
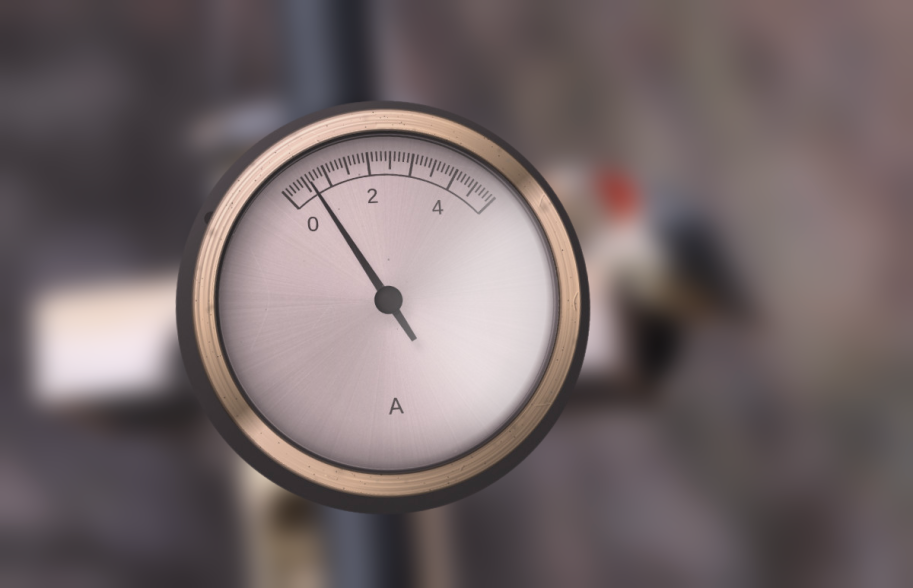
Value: 0.6
